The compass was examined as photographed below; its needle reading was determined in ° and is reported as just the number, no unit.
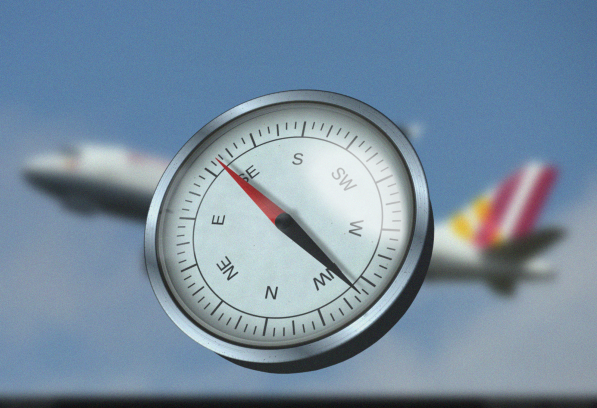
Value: 127.5
